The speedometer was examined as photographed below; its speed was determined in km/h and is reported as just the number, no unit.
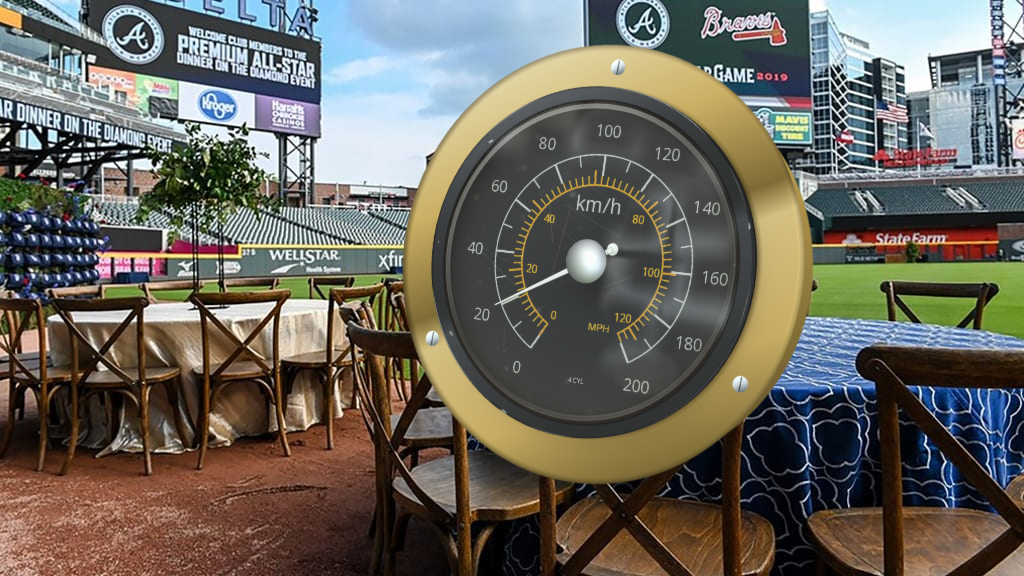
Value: 20
